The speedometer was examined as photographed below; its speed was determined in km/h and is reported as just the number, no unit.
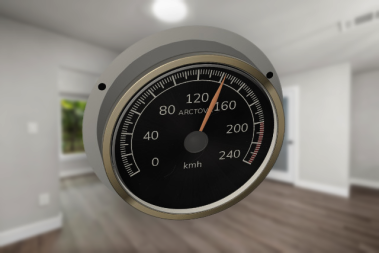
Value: 140
